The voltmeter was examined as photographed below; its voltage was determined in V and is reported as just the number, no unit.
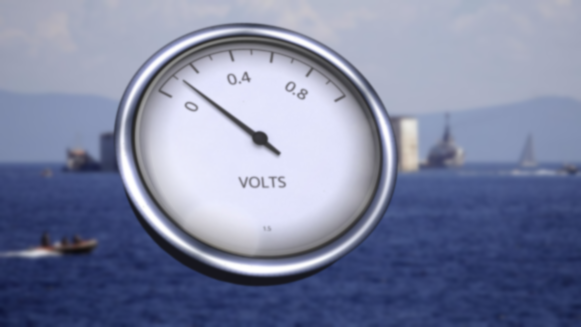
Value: 0.1
